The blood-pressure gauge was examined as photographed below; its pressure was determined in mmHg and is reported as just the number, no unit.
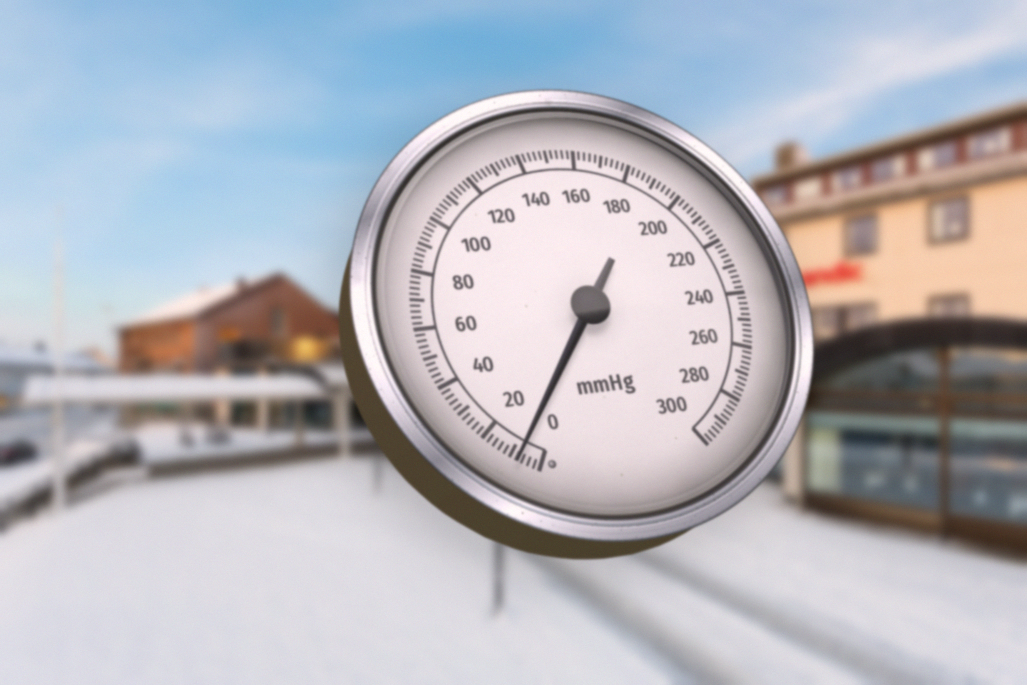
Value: 8
